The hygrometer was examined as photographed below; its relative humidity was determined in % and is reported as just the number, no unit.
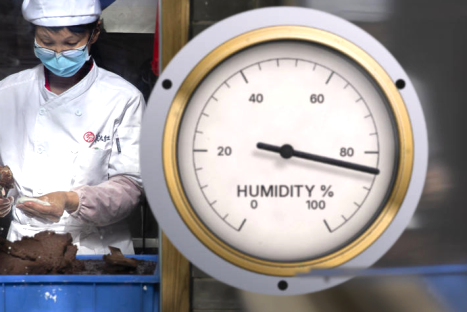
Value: 84
